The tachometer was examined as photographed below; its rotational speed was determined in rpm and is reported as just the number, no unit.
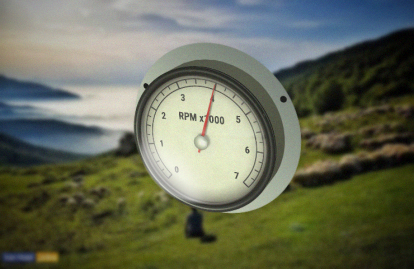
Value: 4000
